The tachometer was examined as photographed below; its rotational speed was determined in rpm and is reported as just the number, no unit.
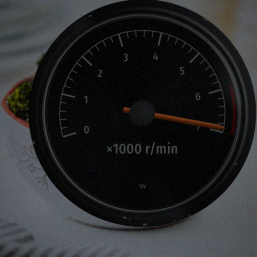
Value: 6900
